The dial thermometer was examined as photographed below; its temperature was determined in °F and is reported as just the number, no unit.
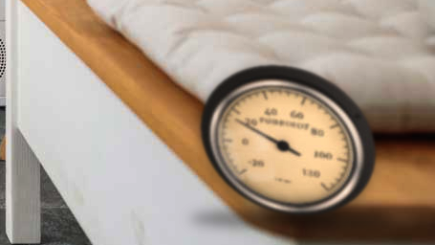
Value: 16
